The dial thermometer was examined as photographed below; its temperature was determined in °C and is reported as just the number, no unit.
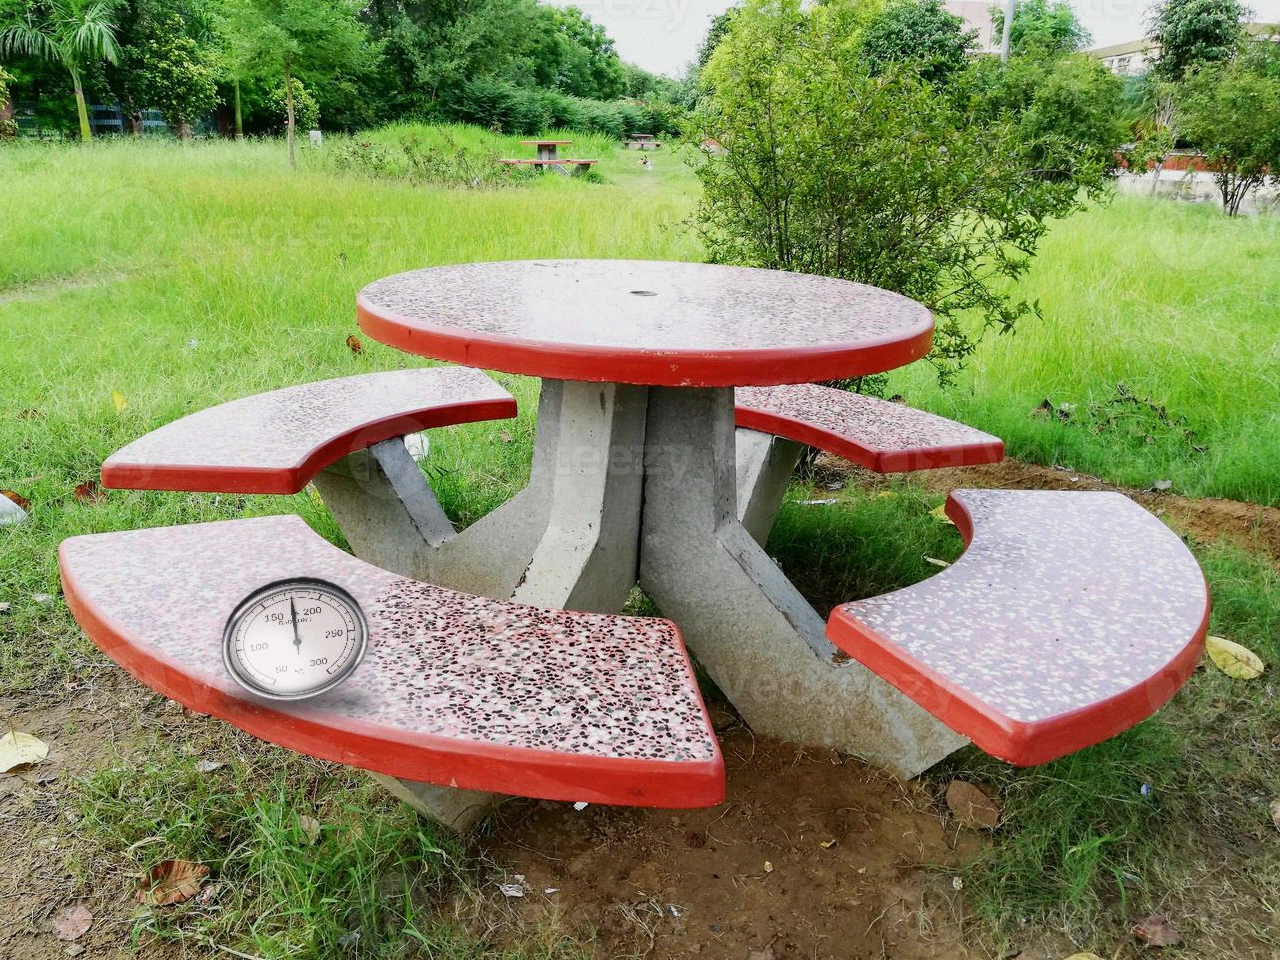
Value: 175
